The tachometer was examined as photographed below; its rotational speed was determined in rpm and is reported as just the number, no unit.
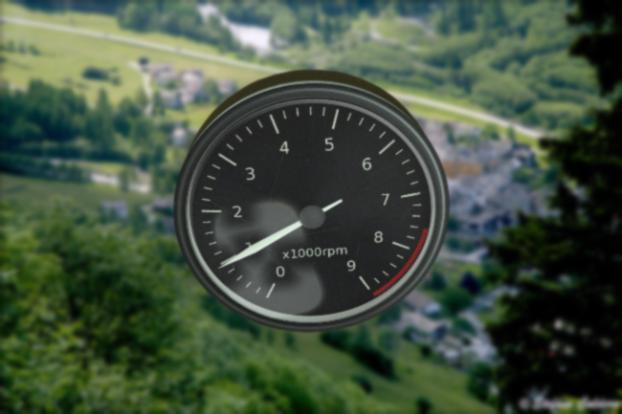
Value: 1000
